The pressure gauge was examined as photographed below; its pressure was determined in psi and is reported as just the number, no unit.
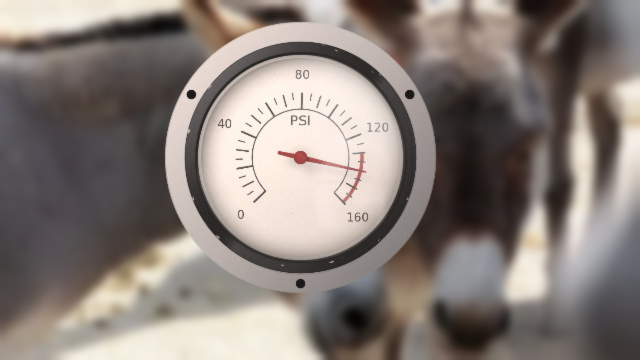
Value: 140
